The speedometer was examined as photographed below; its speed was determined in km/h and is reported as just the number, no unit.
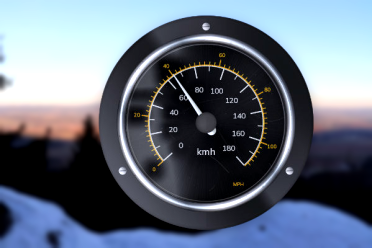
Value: 65
